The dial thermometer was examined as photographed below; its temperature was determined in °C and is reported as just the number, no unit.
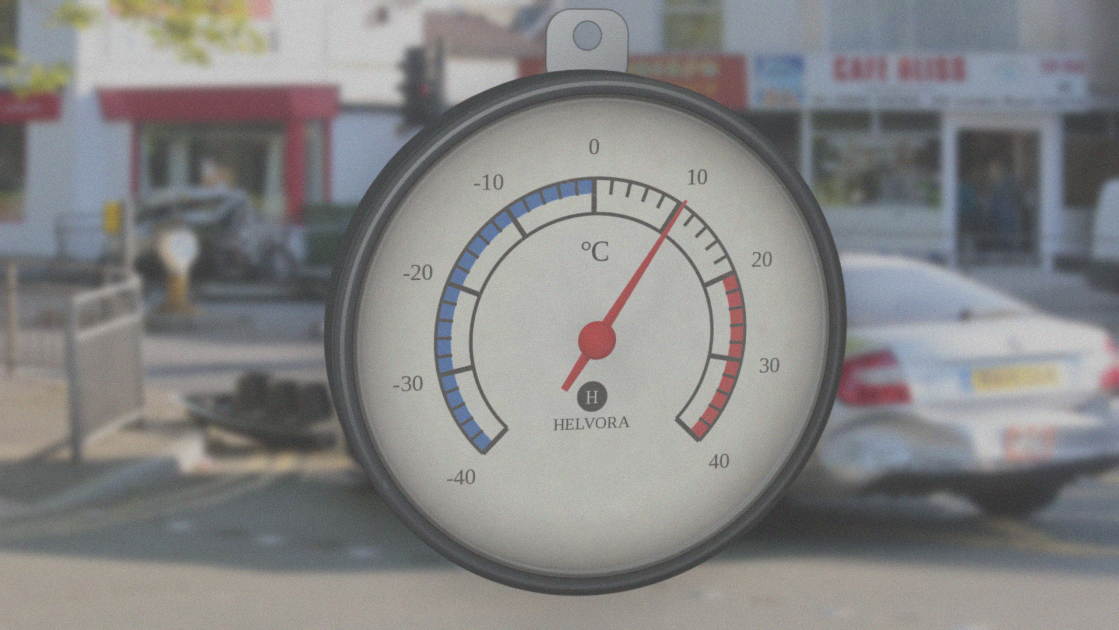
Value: 10
